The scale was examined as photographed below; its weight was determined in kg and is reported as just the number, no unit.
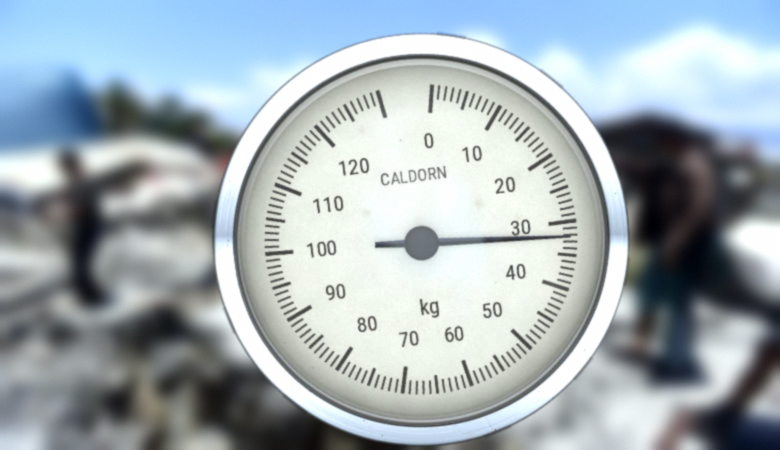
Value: 32
